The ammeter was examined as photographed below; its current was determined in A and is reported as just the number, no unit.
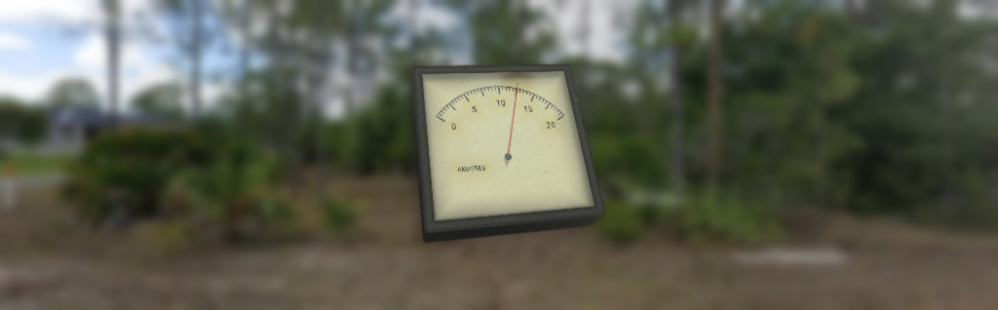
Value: 12.5
